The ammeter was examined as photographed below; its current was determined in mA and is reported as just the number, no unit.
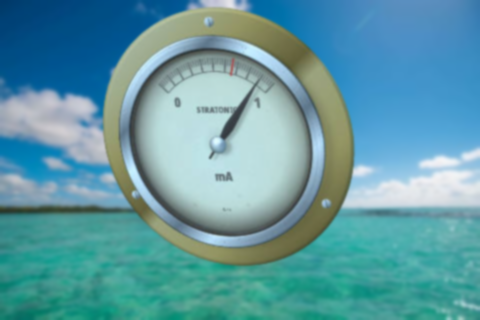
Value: 0.9
